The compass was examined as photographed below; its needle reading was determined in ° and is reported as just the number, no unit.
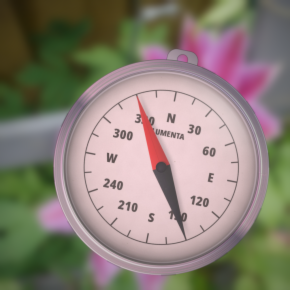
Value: 330
